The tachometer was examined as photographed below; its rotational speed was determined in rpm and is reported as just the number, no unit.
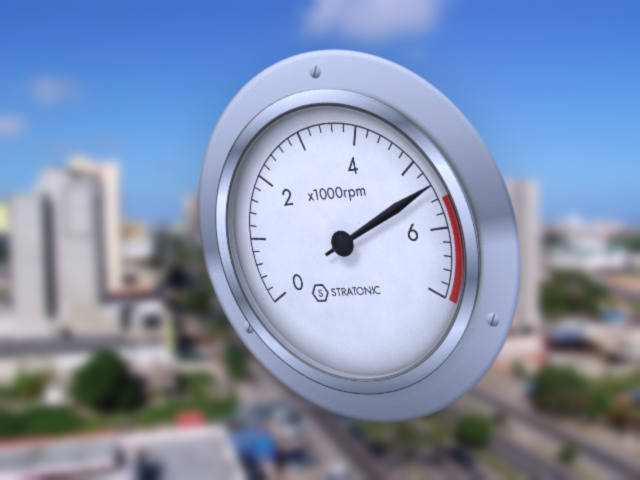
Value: 5400
